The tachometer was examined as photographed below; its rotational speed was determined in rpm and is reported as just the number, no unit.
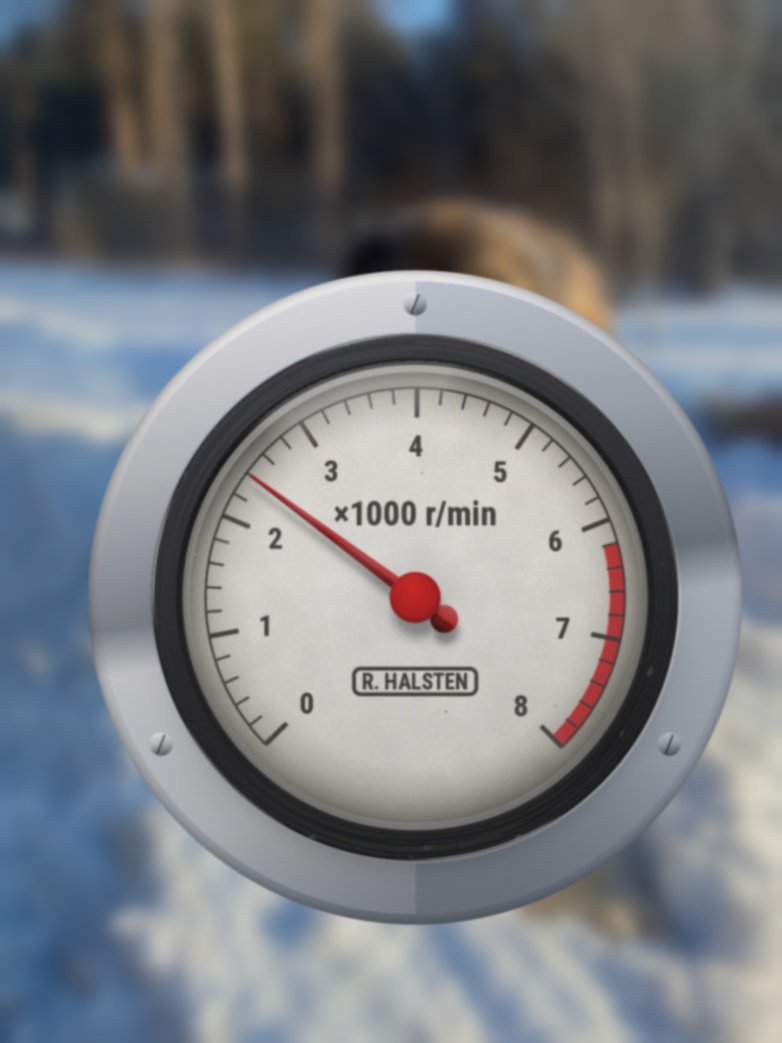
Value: 2400
